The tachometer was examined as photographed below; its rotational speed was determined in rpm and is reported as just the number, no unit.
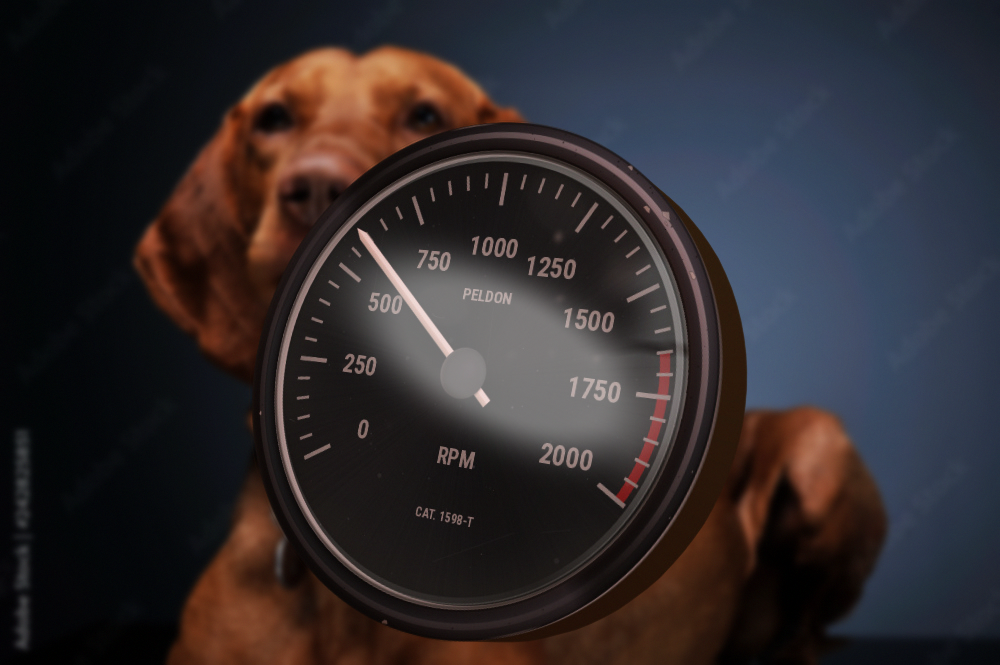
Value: 600
